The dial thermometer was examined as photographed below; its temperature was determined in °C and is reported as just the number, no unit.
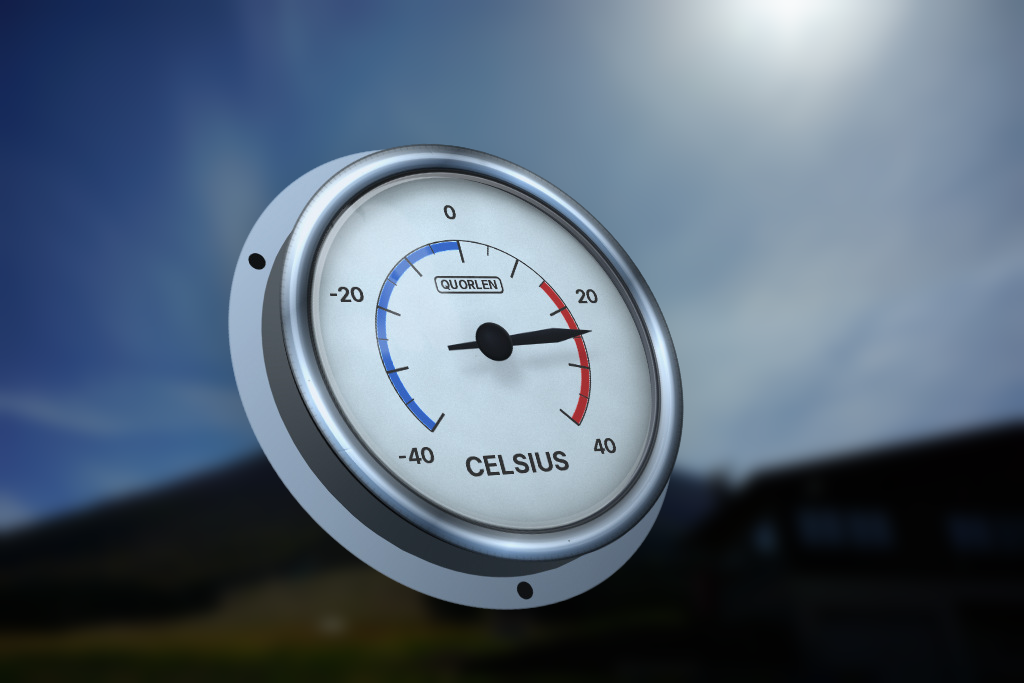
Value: 25
